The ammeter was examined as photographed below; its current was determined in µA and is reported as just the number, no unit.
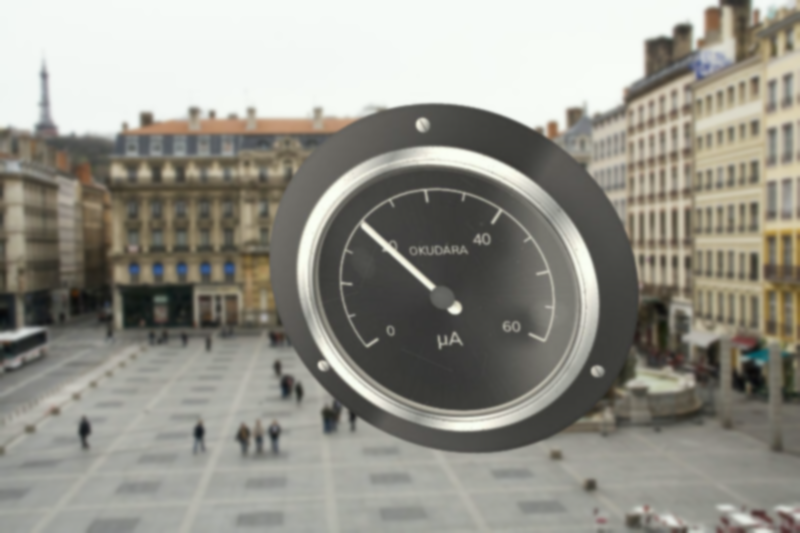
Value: 20
